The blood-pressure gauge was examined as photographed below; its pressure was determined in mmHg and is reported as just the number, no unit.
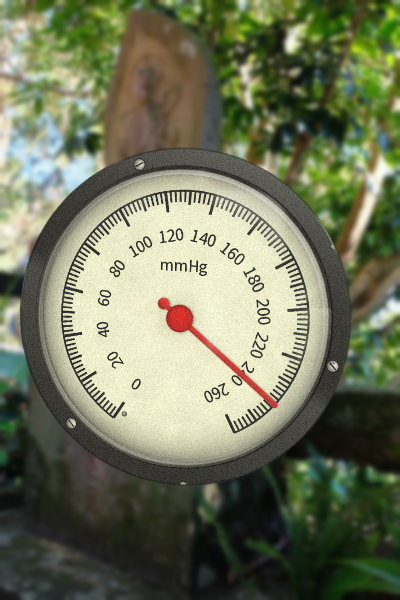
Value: 240
